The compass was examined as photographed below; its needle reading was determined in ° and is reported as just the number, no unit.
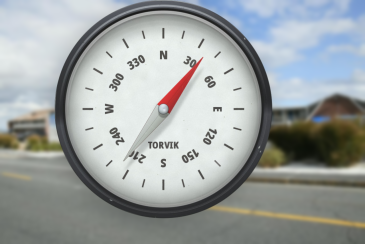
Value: 37.5
